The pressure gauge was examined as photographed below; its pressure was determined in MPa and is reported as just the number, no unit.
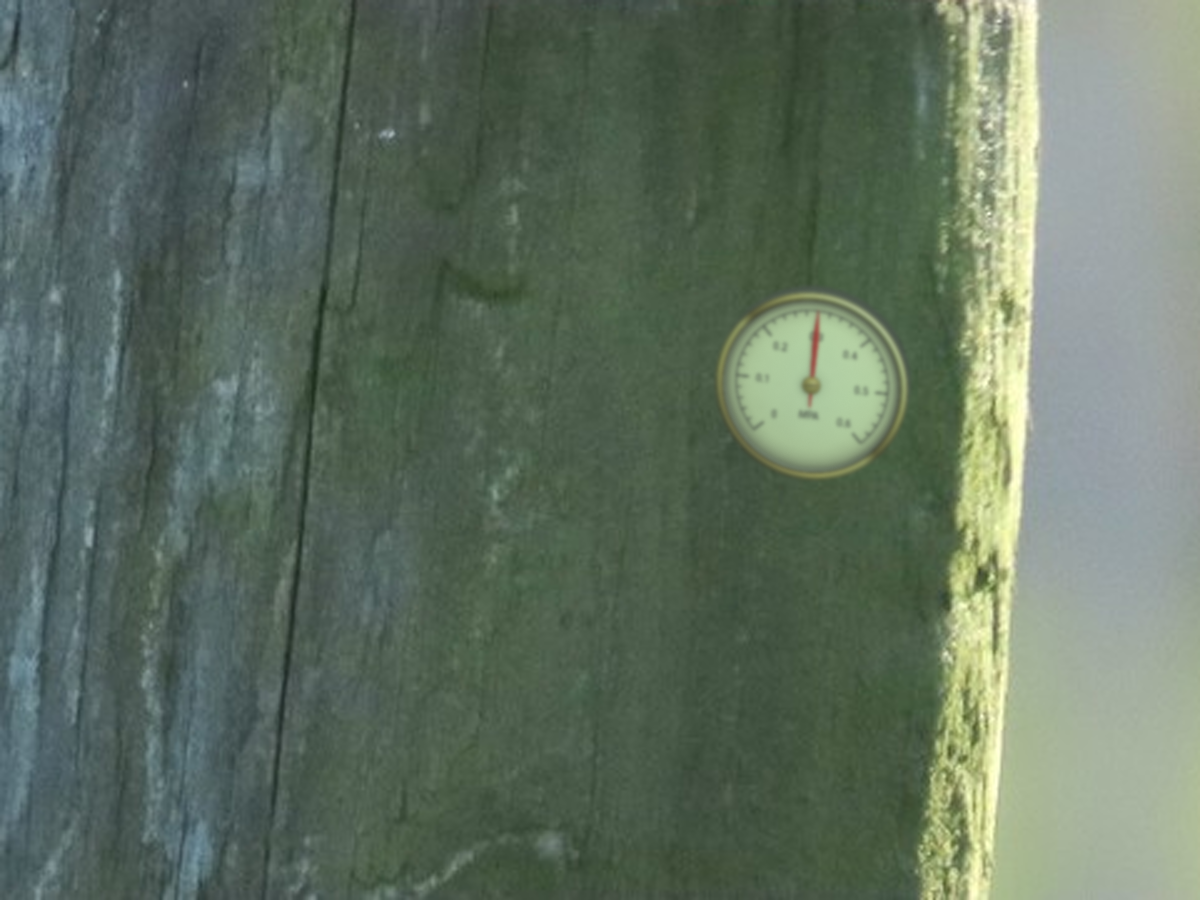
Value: 0.3
